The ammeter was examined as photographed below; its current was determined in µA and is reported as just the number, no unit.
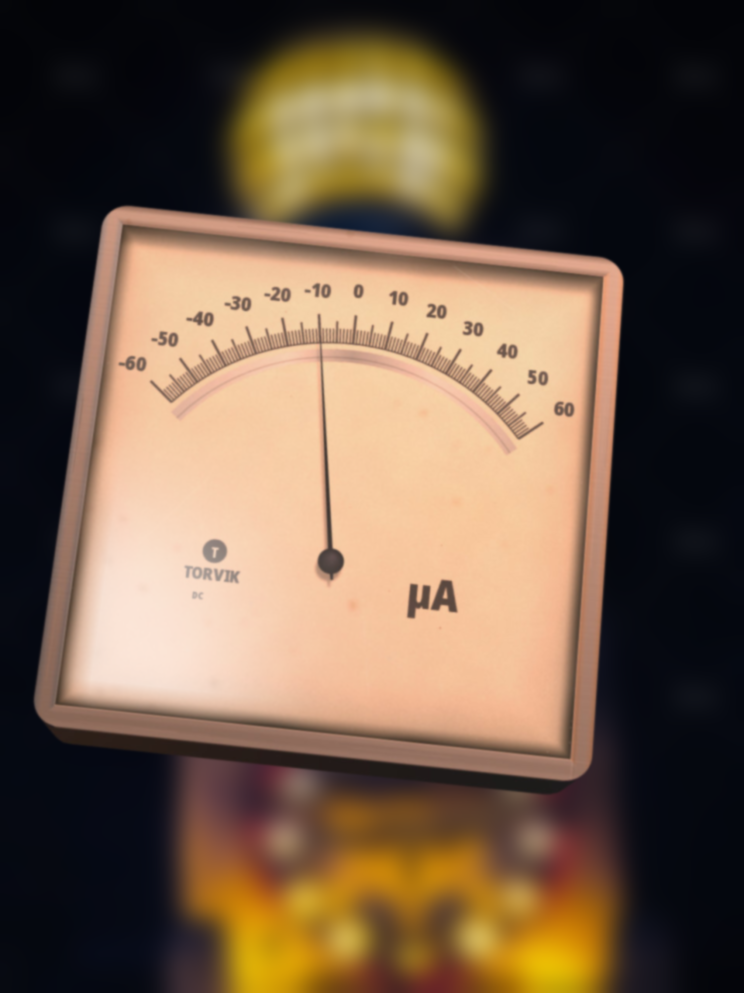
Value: -10
